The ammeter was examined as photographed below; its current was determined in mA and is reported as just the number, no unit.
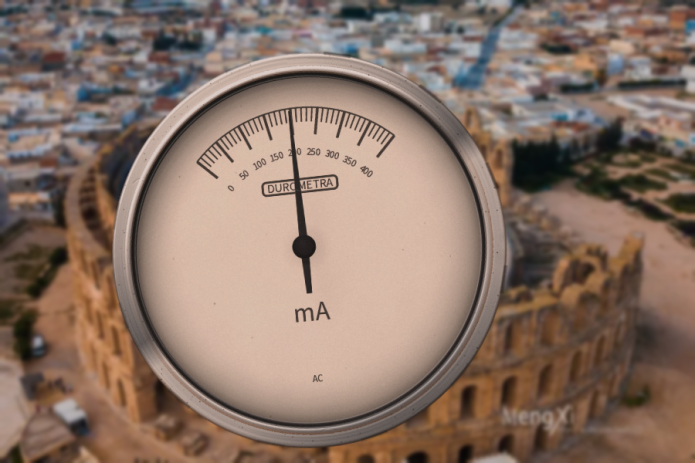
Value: 200
